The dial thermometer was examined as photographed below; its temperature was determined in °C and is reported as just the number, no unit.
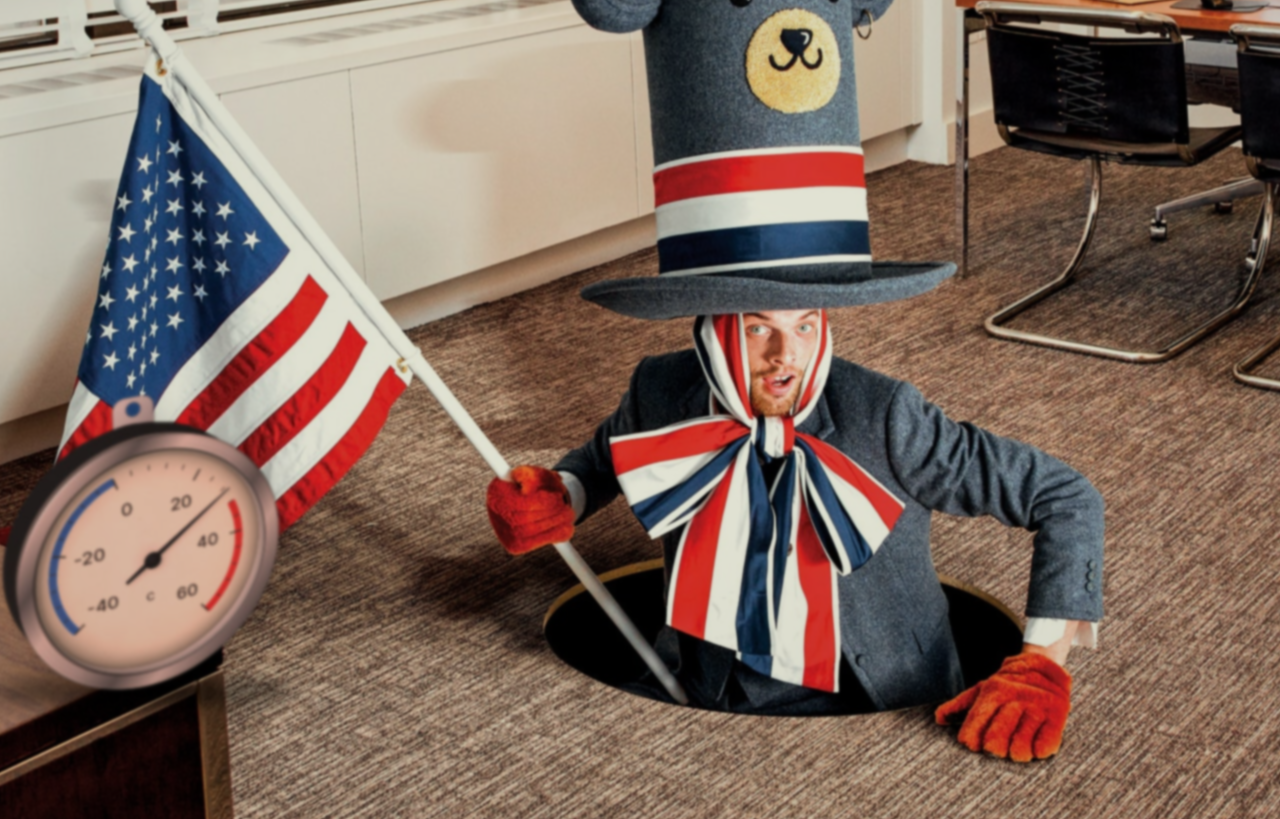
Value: 28
